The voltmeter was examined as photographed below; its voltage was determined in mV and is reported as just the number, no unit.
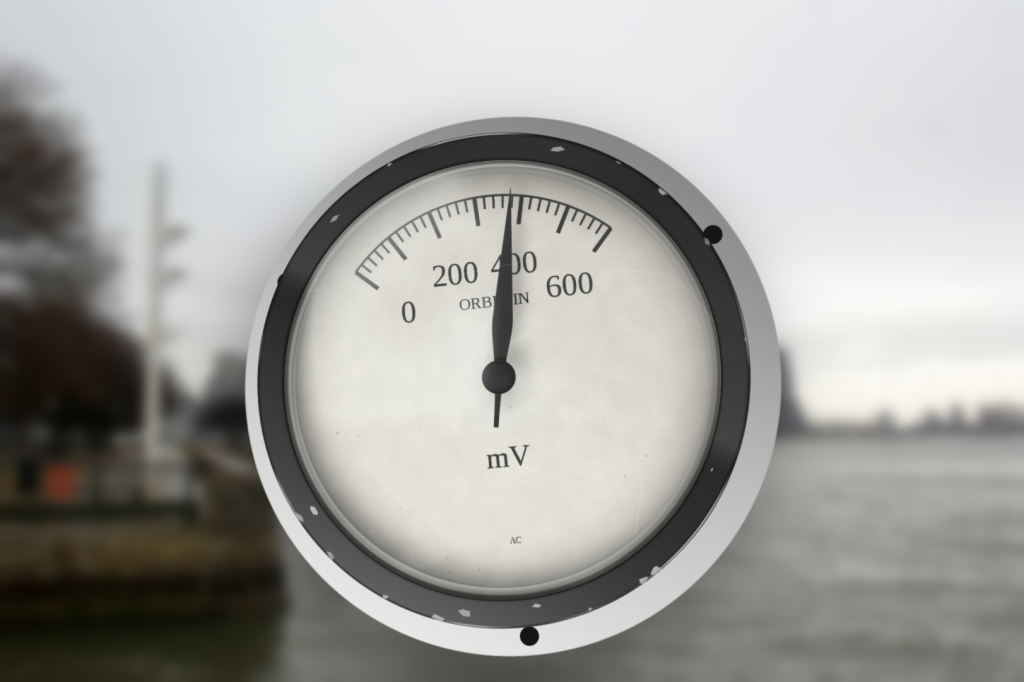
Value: 380
